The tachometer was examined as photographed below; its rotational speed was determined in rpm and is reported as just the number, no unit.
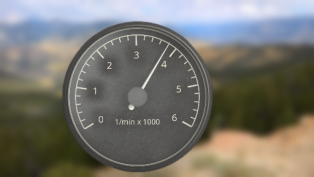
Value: 3800
